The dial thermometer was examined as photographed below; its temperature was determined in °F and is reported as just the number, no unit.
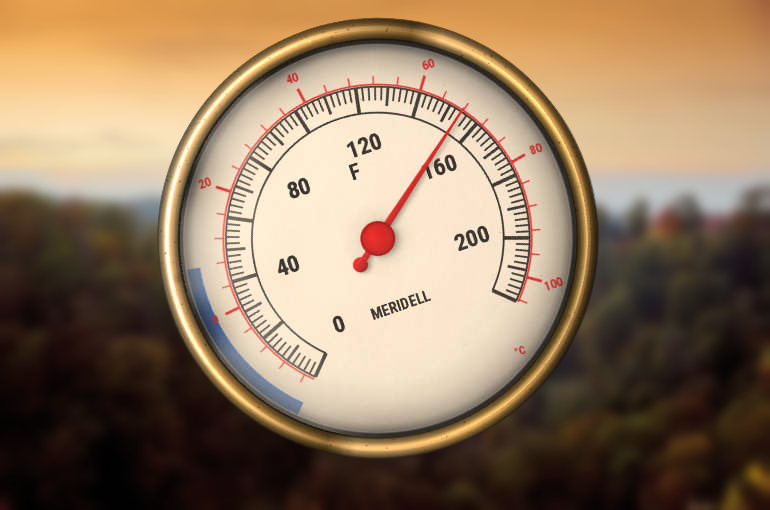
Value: 154
